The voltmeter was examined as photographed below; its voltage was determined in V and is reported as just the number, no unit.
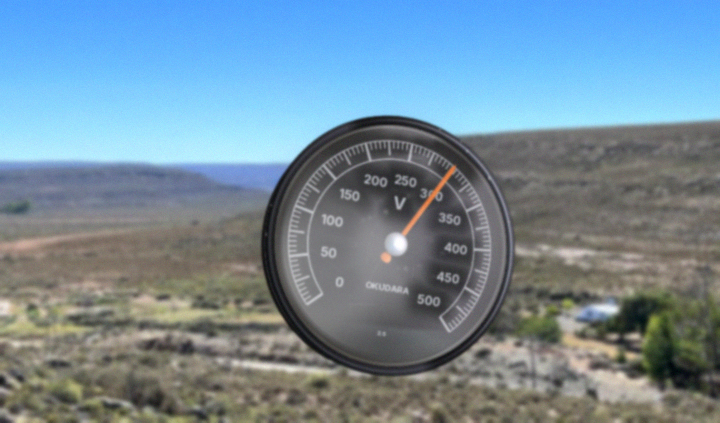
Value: 300
